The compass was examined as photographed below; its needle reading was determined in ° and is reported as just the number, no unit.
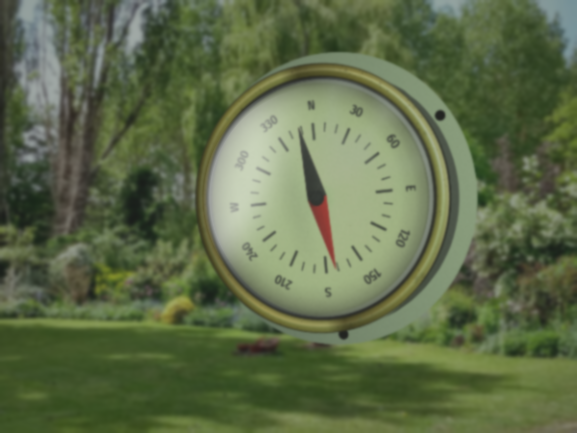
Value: 170
